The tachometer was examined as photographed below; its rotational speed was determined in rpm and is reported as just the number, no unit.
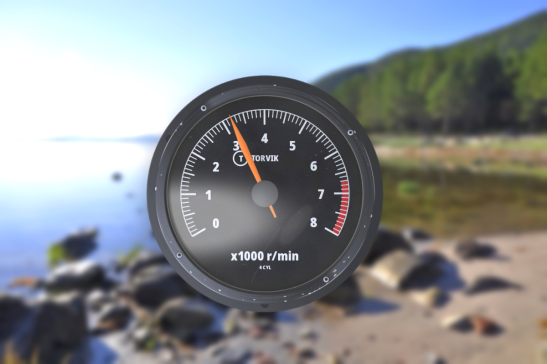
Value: 3200
